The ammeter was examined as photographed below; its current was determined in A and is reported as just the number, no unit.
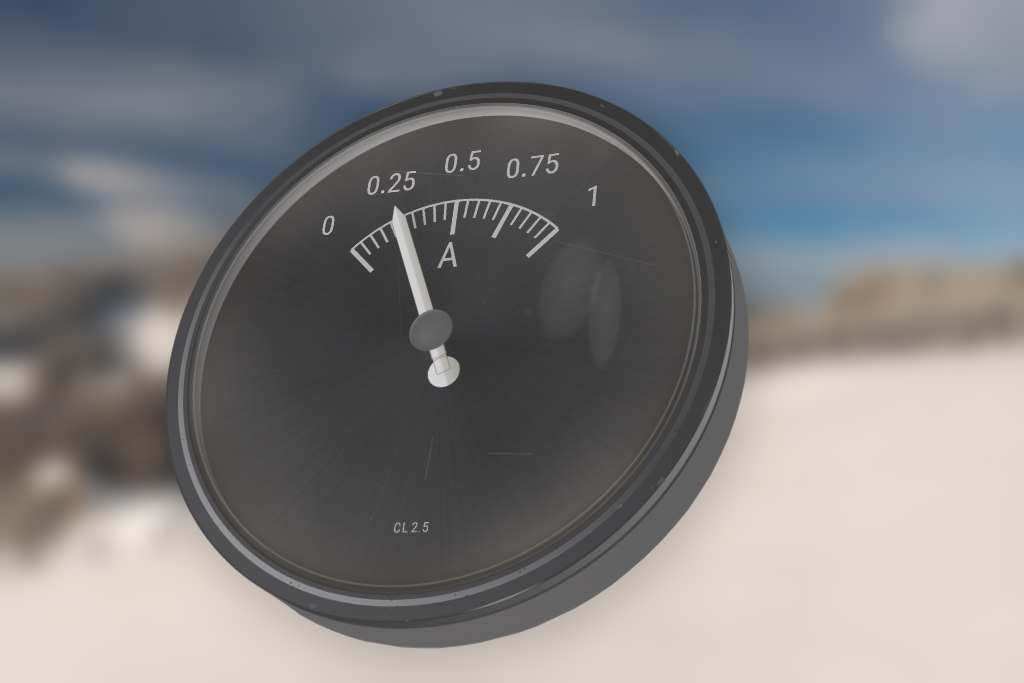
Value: 0.25
